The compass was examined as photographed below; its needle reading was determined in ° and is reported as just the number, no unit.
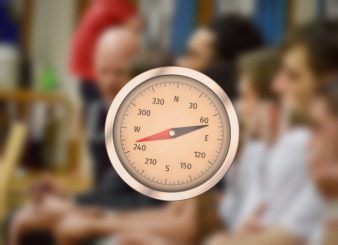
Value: 250
